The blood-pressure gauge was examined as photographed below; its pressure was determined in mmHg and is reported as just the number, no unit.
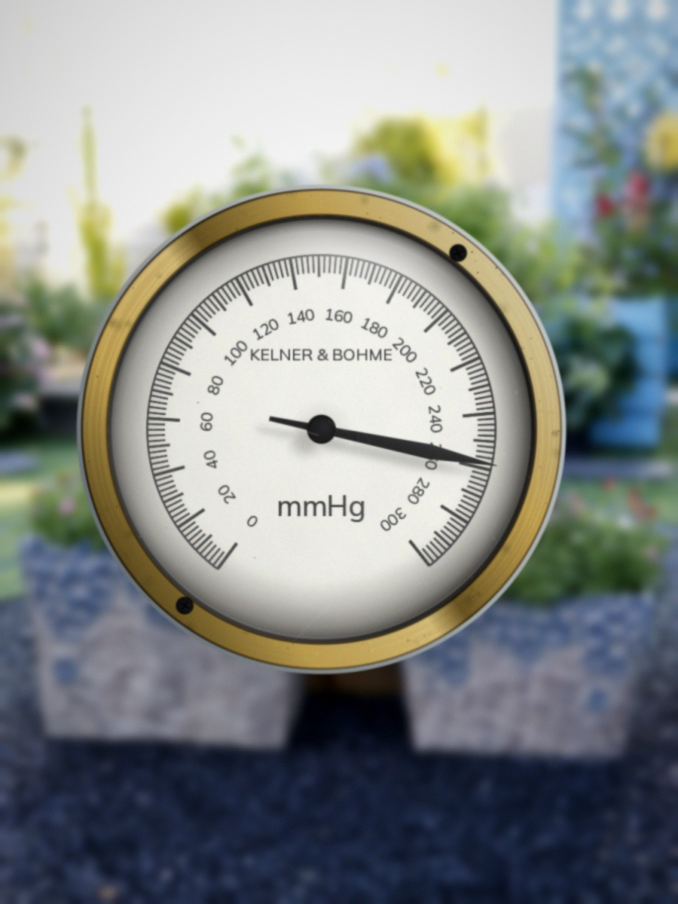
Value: 258
